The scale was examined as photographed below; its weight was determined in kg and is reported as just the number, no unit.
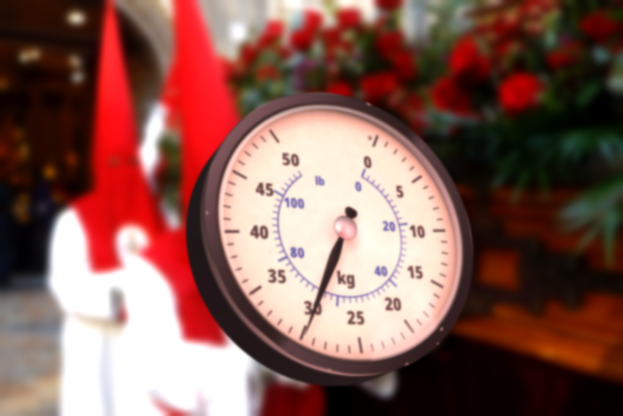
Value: 30
